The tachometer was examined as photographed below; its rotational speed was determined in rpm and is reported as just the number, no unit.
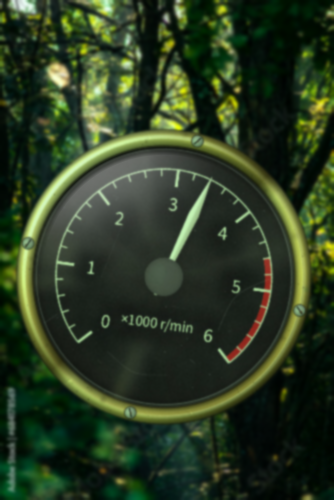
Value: 3400
